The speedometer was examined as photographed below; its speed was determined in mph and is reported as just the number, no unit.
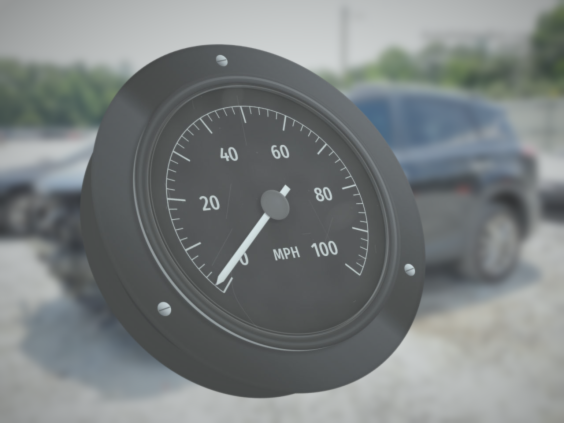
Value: 2
